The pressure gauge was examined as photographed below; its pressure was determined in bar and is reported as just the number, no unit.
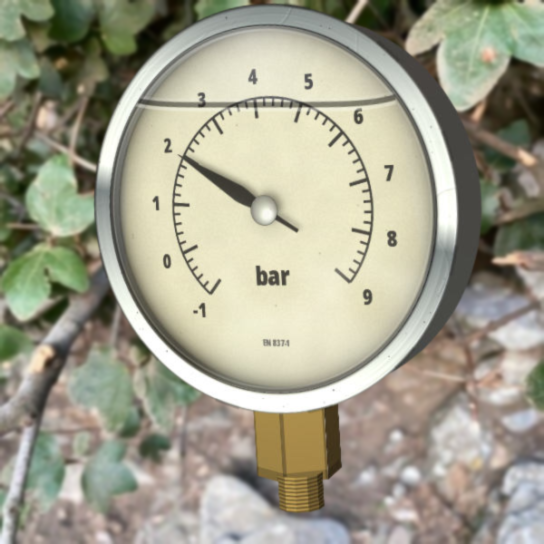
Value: 2
